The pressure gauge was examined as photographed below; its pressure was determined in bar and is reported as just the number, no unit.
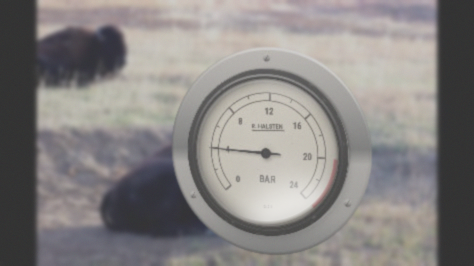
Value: 4
